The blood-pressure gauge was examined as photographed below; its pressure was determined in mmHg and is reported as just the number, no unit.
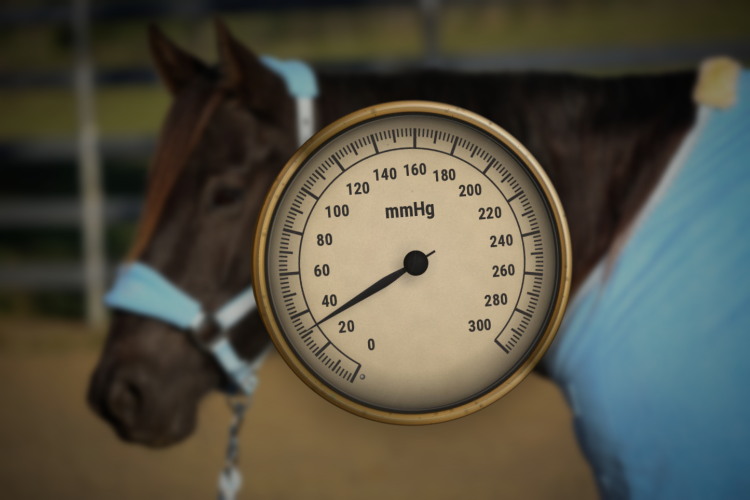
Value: 32
